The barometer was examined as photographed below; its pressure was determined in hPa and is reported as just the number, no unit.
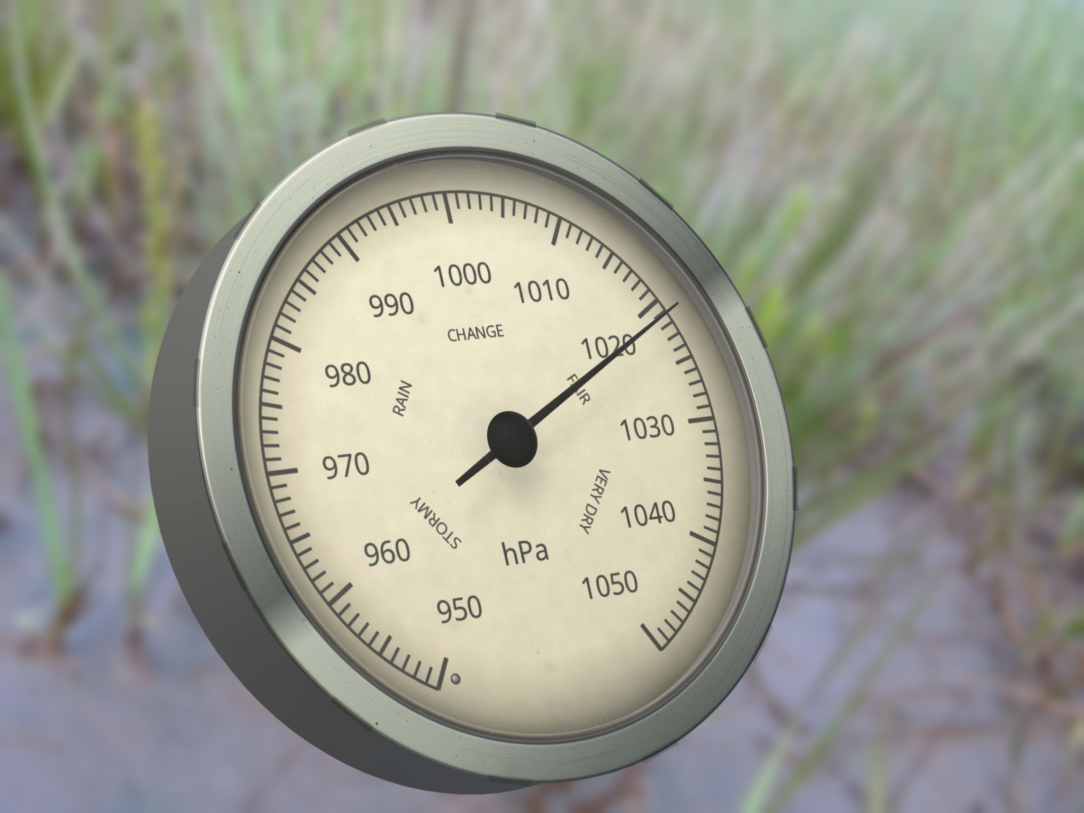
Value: 1021
